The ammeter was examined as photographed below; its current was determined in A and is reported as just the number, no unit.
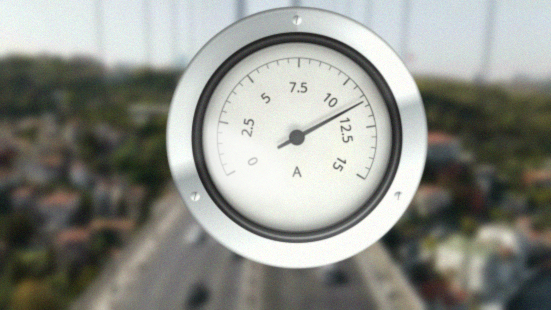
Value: 11.25
